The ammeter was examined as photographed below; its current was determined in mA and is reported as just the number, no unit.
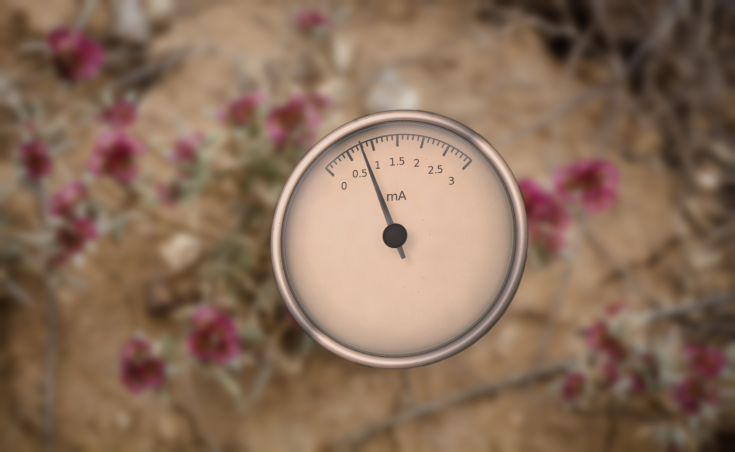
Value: 0.8
